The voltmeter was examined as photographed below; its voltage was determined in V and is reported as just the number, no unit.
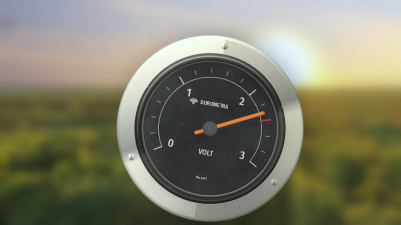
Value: 2.3
